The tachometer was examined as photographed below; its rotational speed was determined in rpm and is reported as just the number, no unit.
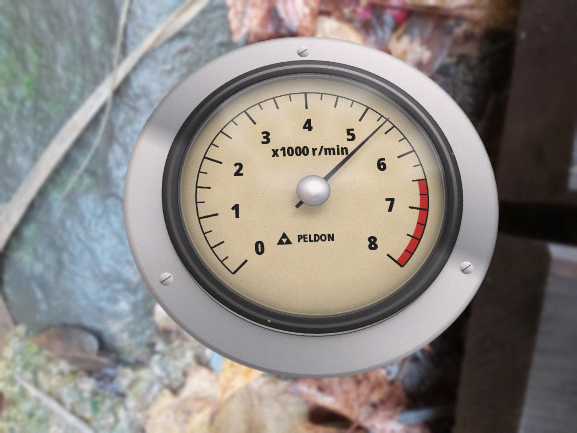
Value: 5375
